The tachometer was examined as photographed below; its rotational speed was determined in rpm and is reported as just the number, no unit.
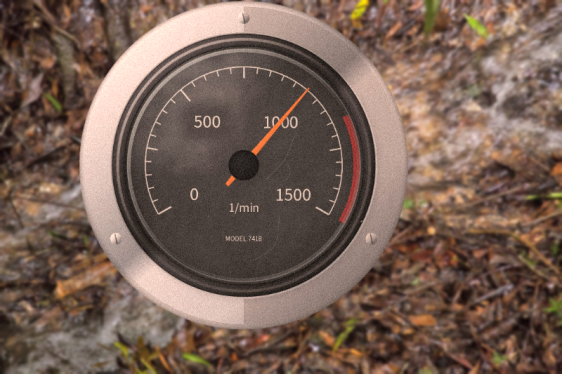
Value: 1000
